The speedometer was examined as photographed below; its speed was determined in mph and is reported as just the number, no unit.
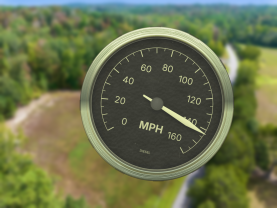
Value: 142.5
